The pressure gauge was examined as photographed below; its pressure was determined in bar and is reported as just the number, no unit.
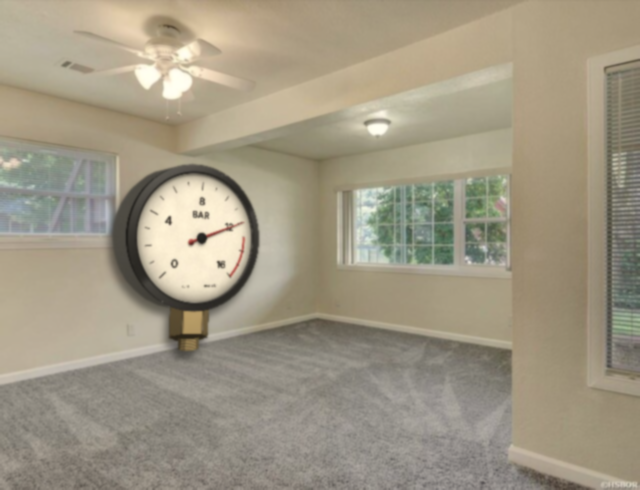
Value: 12
